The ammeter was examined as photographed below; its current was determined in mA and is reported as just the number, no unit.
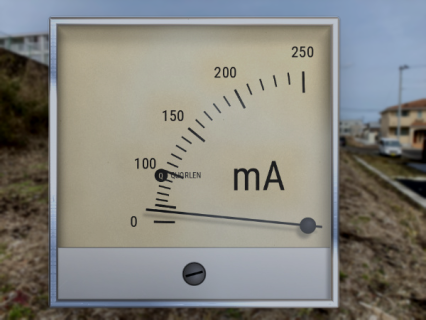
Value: 40
